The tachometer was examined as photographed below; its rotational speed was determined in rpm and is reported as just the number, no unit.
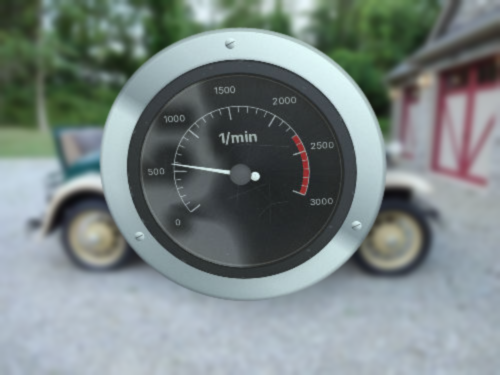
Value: 600
